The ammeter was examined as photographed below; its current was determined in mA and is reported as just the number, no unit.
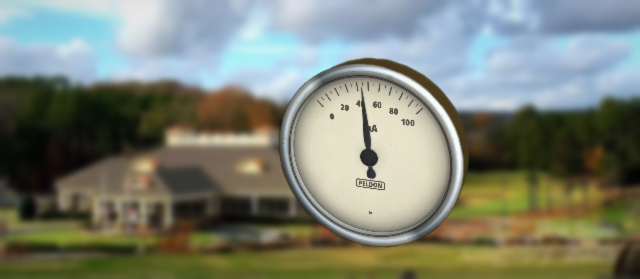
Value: 45
